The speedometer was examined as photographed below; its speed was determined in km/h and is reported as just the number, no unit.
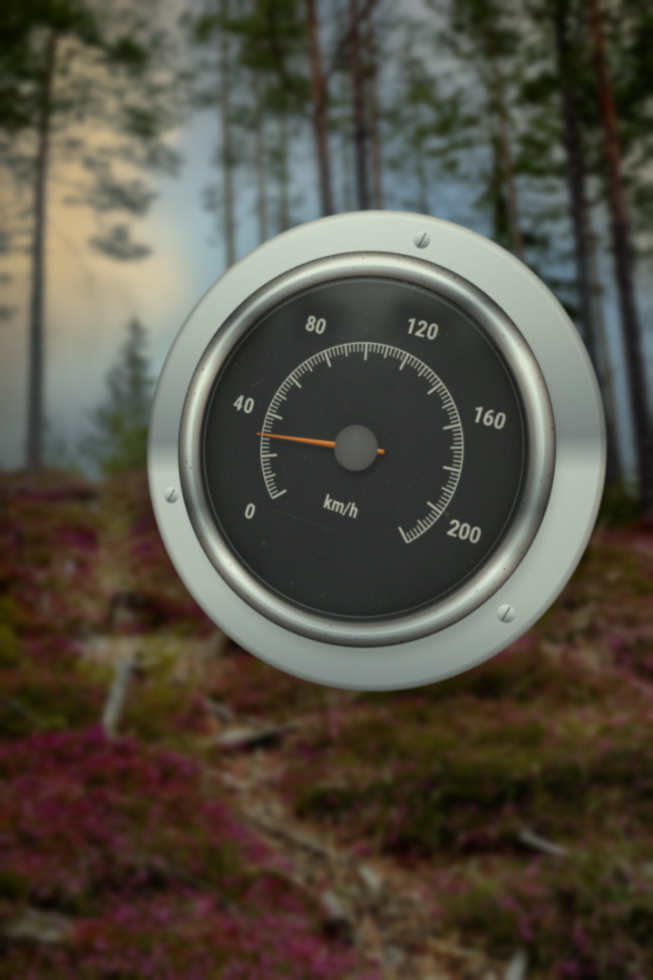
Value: 30
